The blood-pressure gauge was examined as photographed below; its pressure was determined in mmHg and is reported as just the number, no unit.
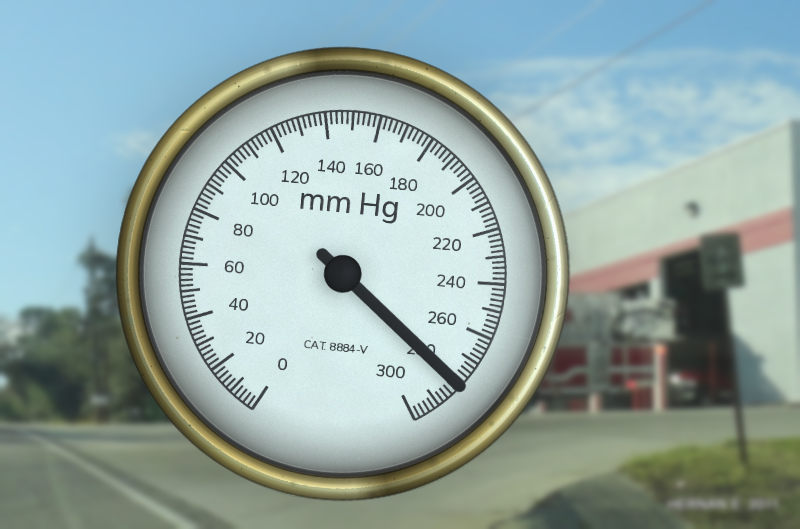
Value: 280
